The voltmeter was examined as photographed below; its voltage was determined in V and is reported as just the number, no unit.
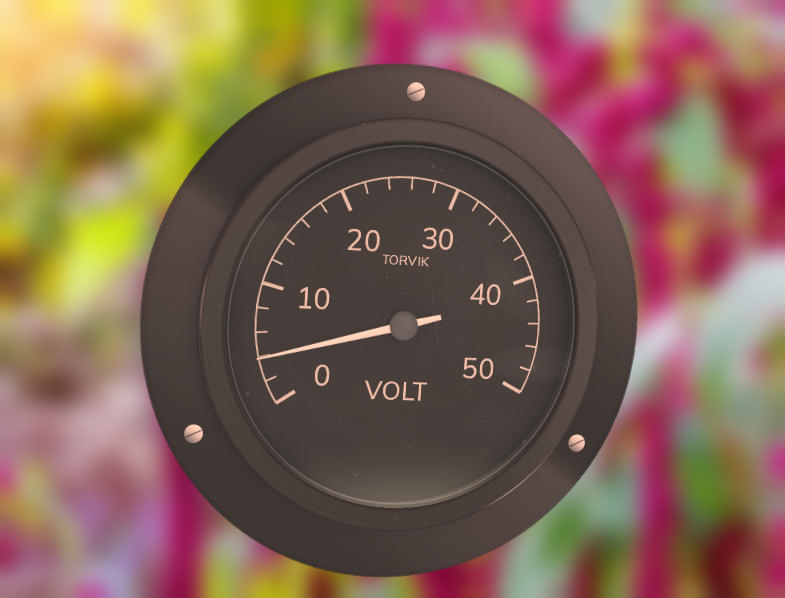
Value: 4
